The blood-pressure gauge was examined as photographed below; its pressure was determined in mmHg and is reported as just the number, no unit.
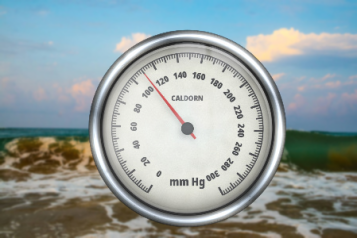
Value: 110
